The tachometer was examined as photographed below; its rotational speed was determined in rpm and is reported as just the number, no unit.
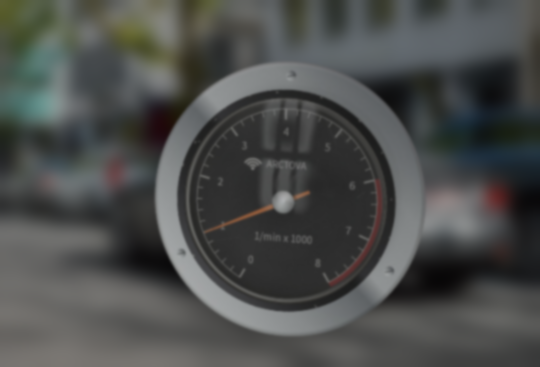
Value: 1000
